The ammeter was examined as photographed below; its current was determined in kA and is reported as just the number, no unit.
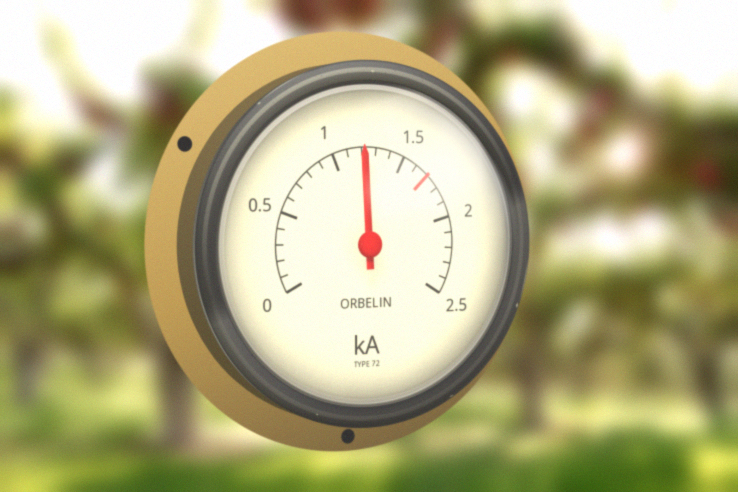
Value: 1.2
